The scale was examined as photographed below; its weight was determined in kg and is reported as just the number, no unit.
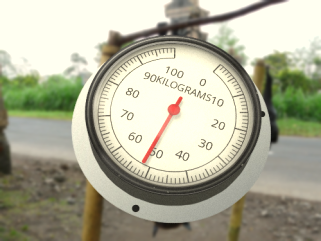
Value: 52
